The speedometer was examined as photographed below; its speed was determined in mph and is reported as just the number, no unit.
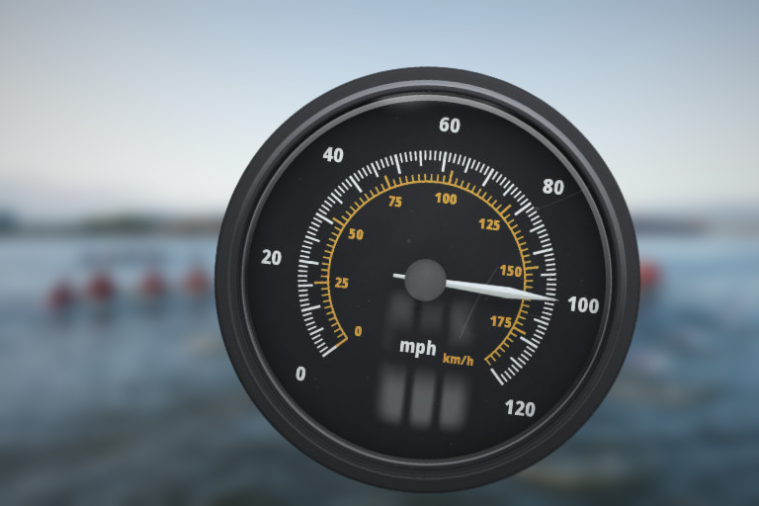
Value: 100
